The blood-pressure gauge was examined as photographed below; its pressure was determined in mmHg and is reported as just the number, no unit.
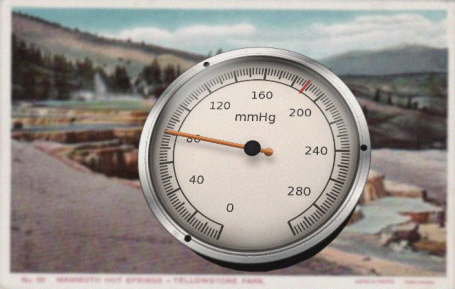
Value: 80
